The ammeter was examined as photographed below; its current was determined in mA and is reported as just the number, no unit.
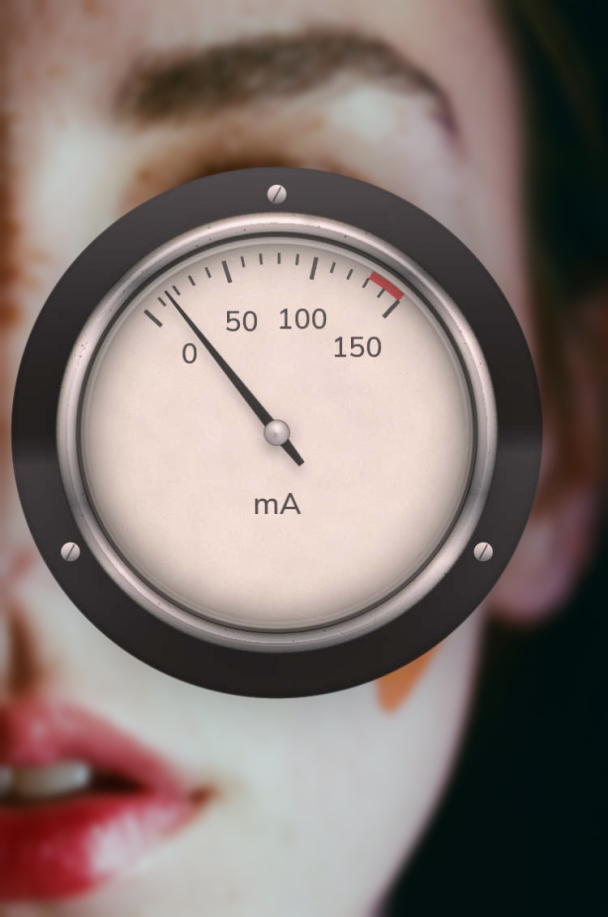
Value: 15
